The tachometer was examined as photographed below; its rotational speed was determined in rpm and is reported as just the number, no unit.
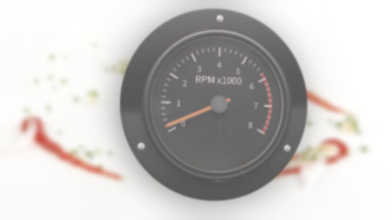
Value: 200
